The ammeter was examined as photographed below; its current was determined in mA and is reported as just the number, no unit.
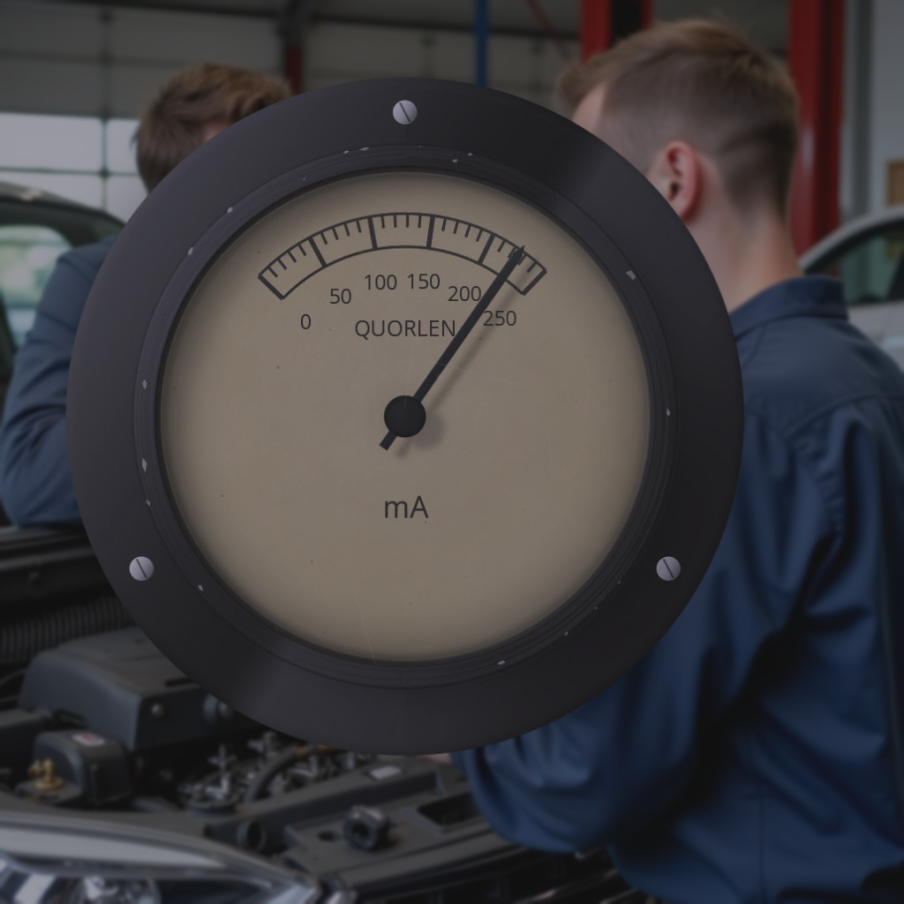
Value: 225
